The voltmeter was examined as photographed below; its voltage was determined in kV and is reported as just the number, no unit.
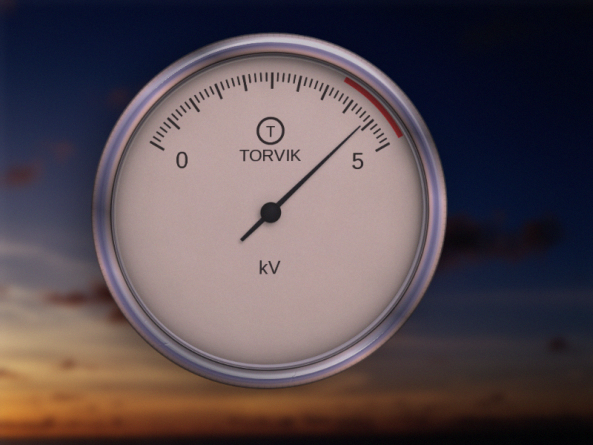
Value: 4.4
